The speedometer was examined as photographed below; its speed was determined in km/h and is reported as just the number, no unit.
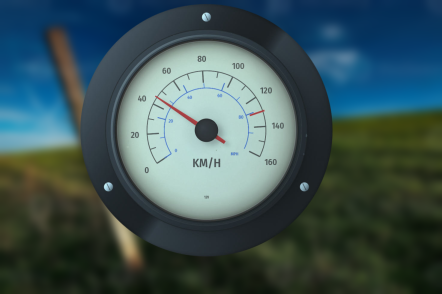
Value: 45
